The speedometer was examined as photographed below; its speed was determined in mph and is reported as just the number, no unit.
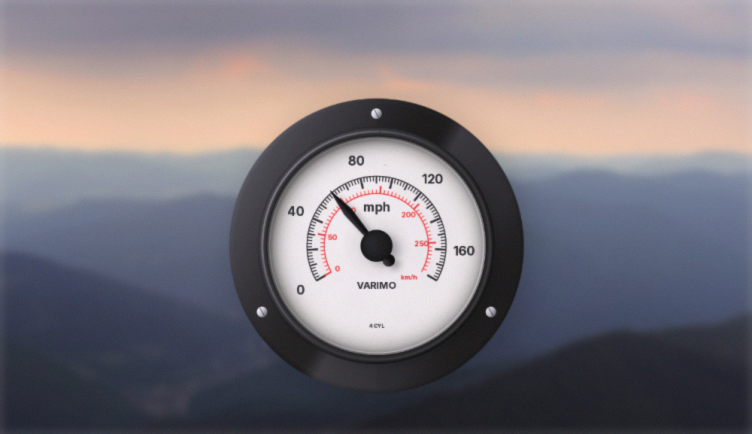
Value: 60
